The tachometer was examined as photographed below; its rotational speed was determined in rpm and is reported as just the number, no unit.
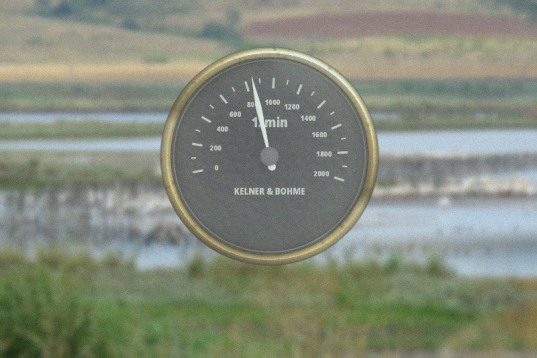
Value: 850
